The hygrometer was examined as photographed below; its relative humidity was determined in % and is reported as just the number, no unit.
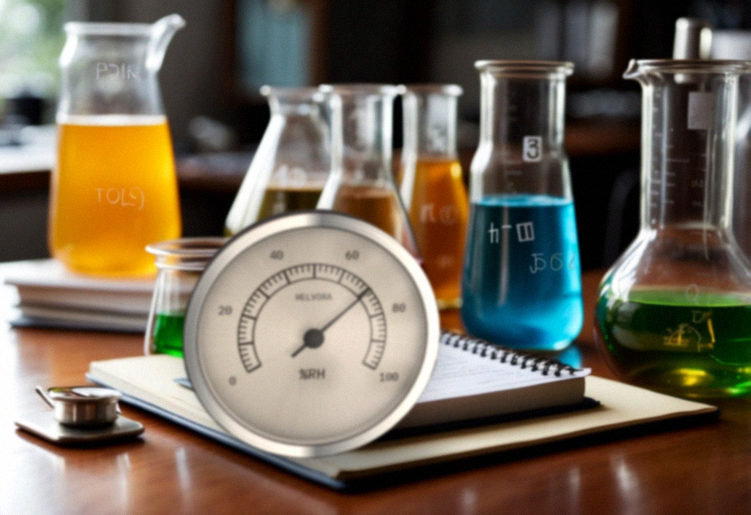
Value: 70
